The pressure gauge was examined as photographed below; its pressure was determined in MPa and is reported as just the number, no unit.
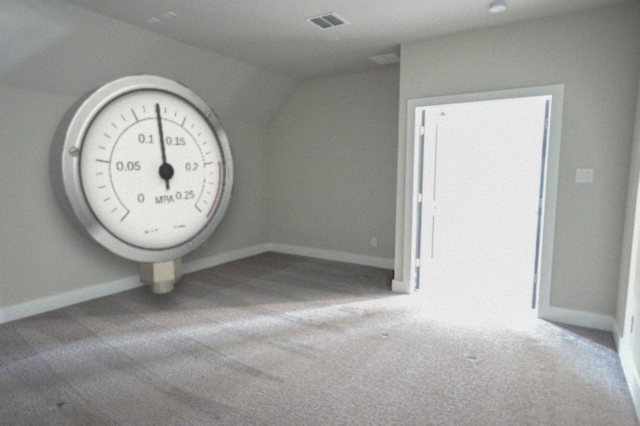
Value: 0.12
